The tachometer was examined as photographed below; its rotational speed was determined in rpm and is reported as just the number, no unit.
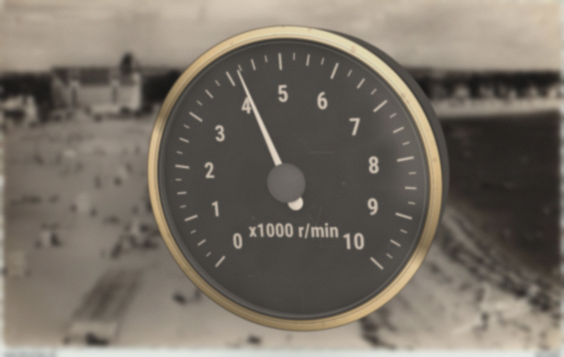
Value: 4250
